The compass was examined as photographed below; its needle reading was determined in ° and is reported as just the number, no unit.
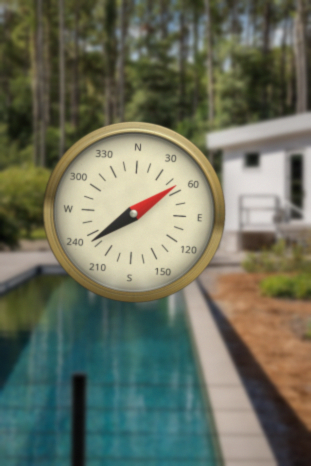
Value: 52.5
